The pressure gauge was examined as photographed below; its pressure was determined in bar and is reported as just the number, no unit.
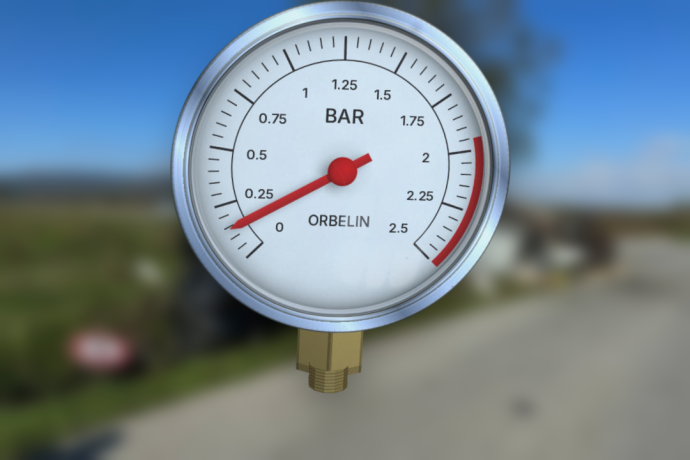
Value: 0.15
